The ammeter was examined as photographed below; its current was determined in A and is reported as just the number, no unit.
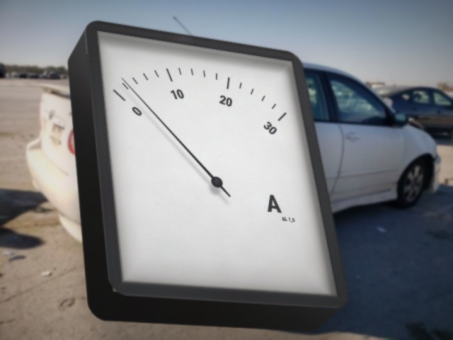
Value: 2
